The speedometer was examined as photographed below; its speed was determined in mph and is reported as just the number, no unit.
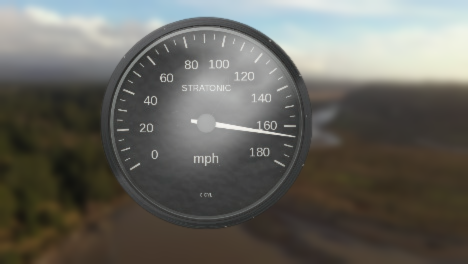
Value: 165
